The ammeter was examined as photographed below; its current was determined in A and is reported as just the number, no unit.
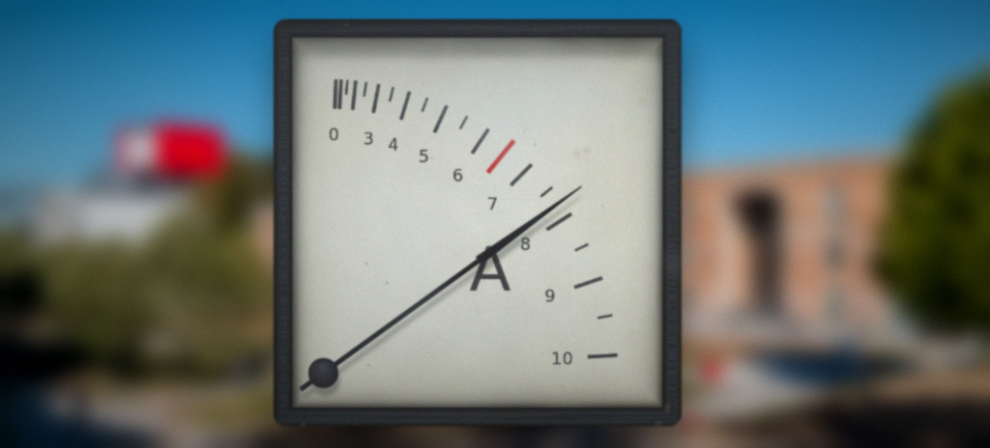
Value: 7.75
